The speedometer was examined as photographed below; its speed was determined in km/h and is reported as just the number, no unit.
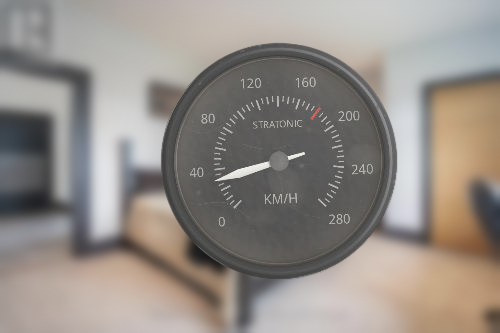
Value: 30
